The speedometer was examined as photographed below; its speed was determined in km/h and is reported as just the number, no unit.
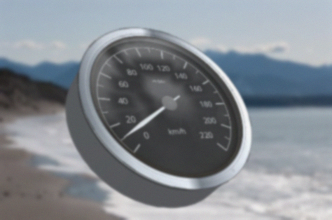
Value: 10
